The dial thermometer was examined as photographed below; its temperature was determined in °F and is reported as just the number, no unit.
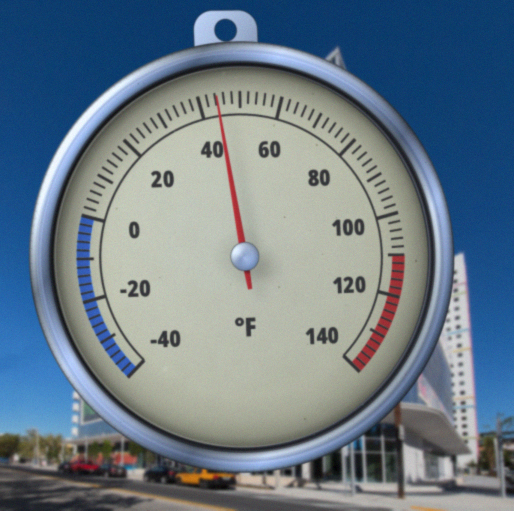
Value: 44
